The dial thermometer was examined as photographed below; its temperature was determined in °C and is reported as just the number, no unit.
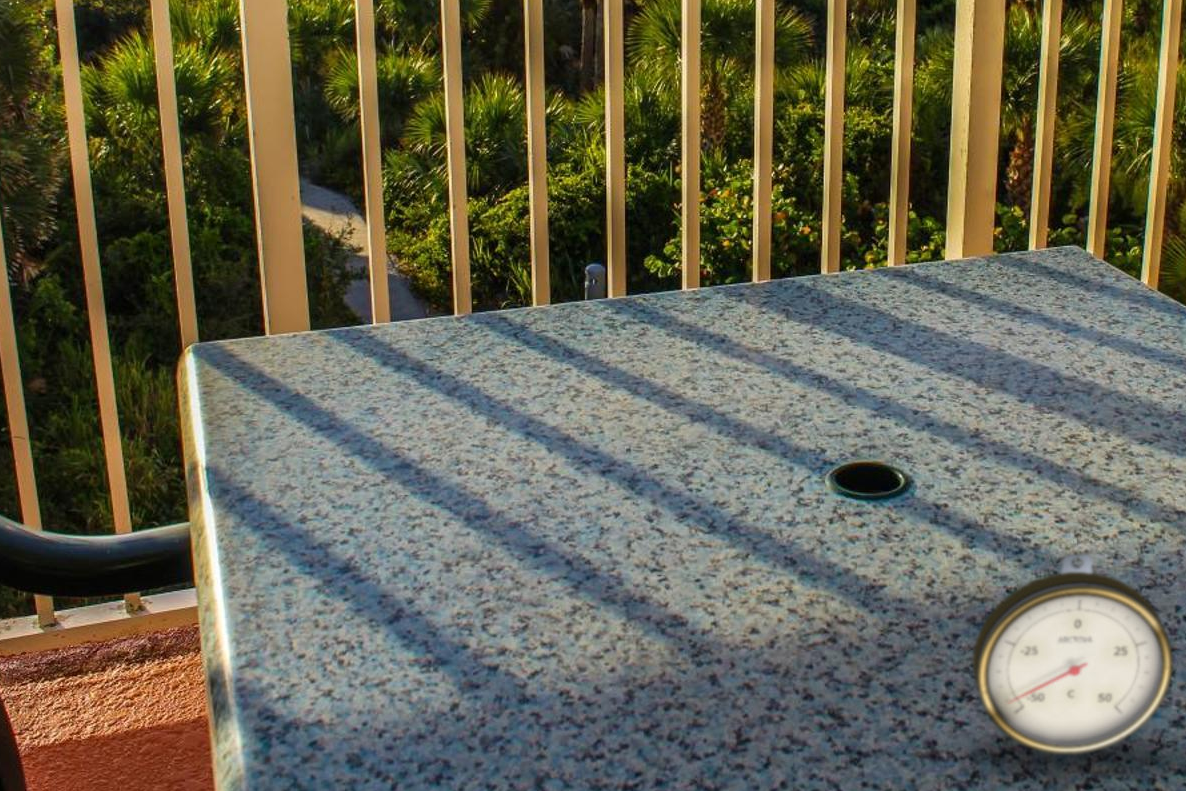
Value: -45
